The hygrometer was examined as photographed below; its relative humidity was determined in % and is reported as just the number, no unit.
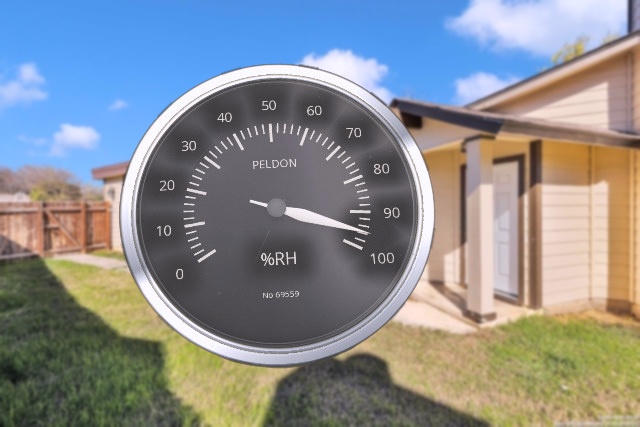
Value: 96
